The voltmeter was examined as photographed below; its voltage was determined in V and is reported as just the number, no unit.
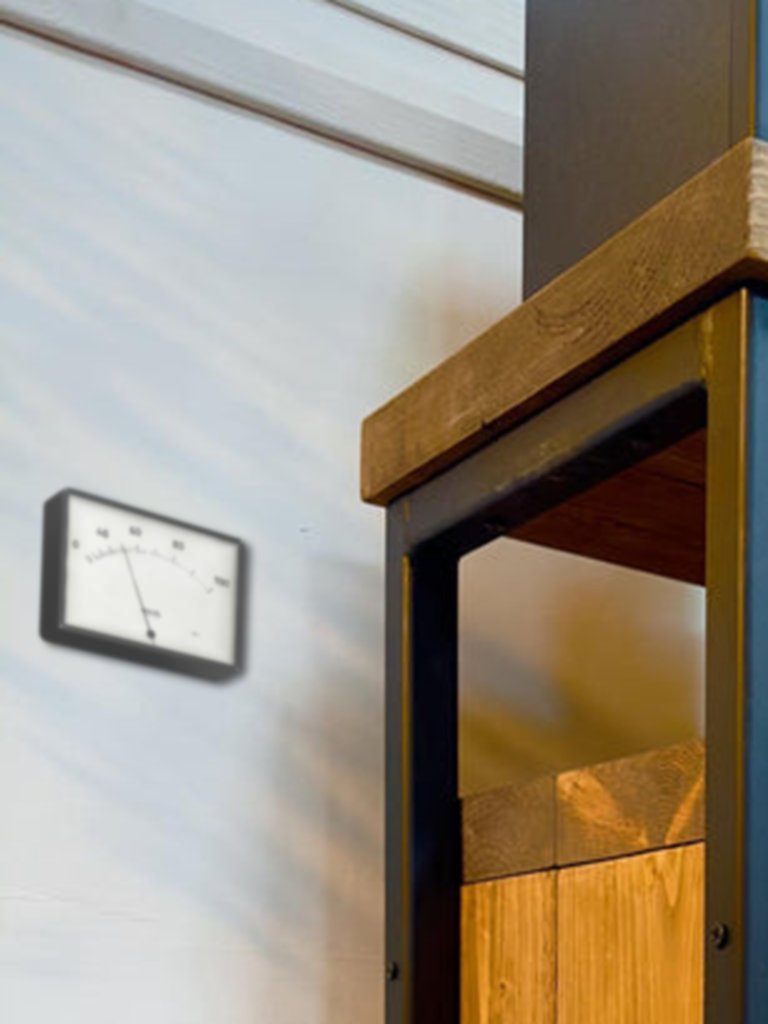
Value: 50
